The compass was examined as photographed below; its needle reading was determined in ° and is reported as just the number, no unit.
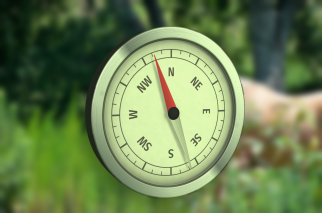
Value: 340
